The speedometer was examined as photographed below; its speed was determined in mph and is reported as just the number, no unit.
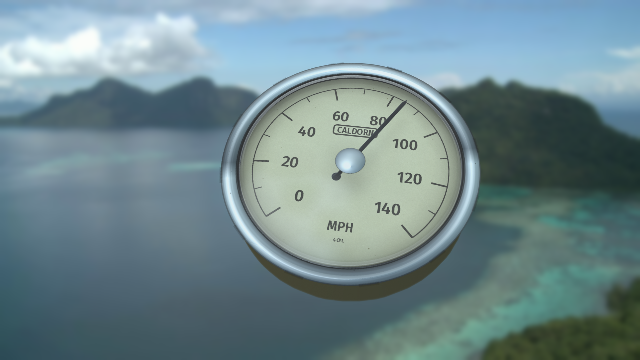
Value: 85
